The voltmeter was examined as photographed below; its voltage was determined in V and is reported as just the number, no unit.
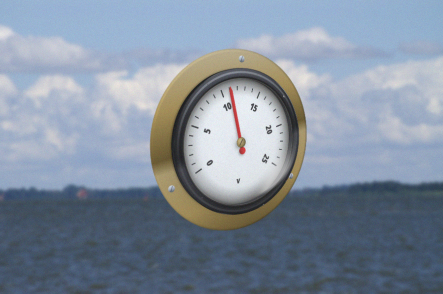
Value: 11
